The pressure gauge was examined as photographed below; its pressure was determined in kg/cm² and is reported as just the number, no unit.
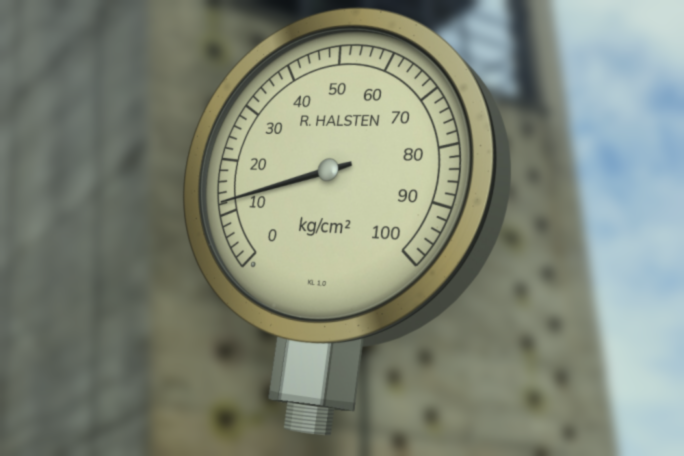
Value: 12
